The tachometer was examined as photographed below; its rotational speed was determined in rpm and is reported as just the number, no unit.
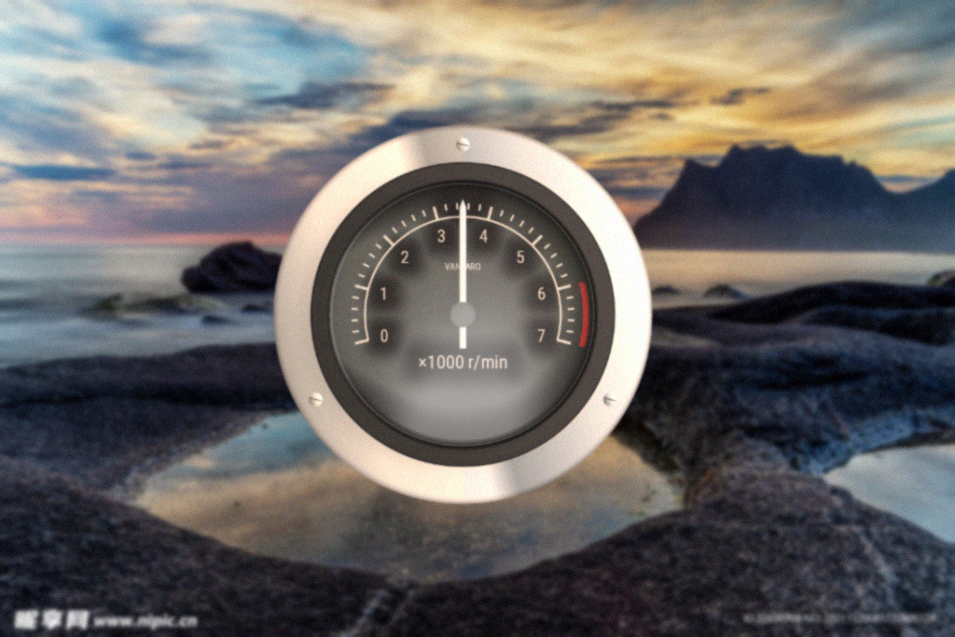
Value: 3500
